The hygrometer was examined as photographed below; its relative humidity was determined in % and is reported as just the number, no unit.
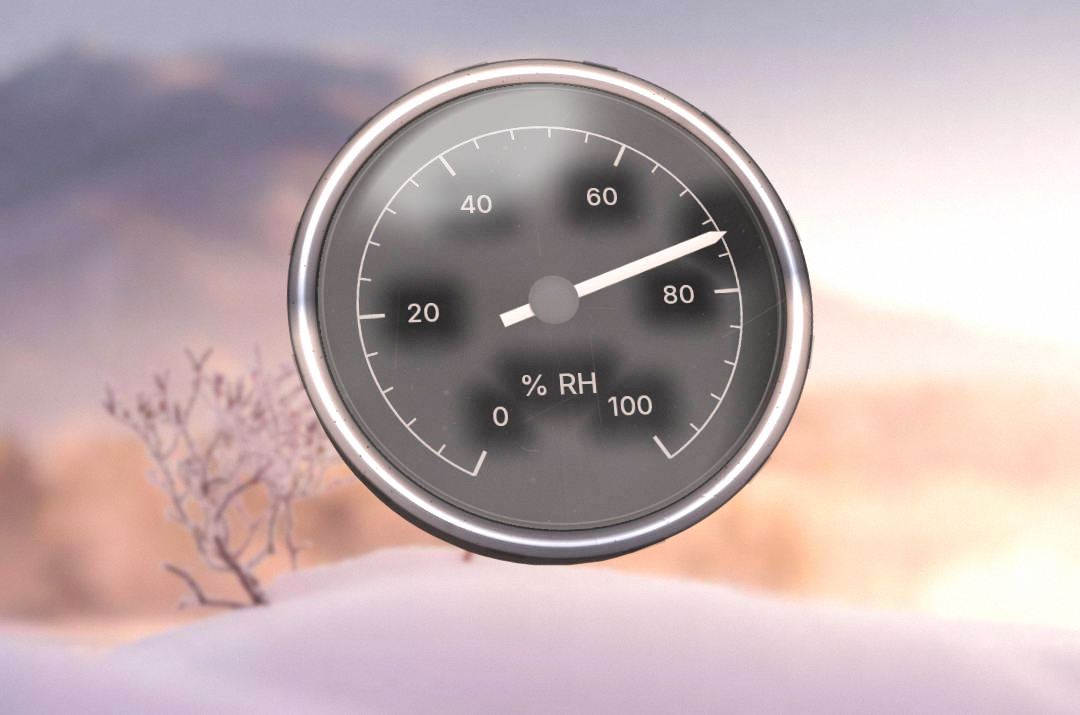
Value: 74
